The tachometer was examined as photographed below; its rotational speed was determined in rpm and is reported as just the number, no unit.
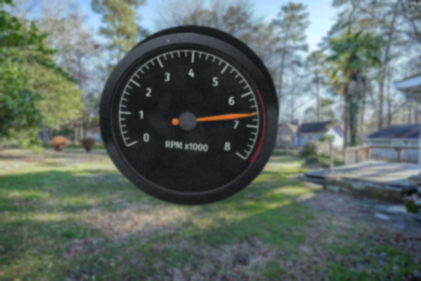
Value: 6600
